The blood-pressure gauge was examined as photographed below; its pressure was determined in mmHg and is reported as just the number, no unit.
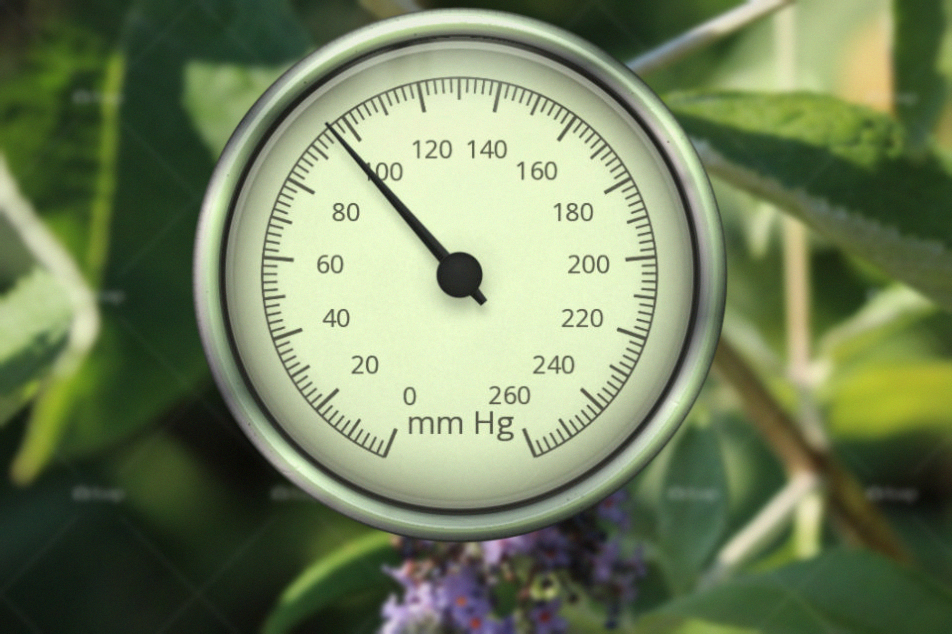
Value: 96
